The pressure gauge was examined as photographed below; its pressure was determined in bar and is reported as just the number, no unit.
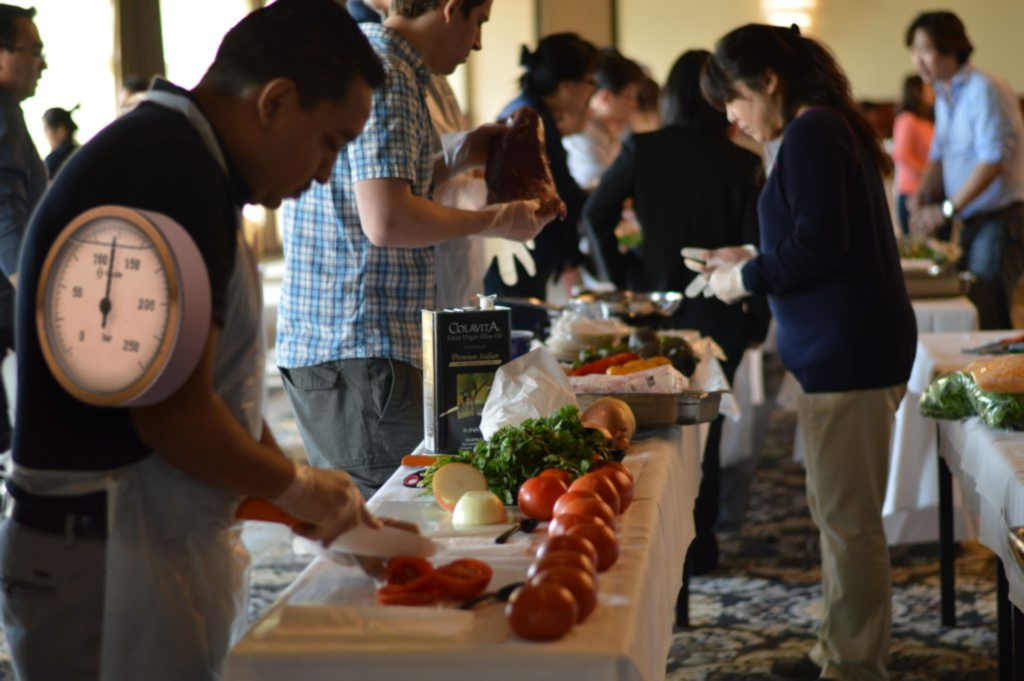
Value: 125
